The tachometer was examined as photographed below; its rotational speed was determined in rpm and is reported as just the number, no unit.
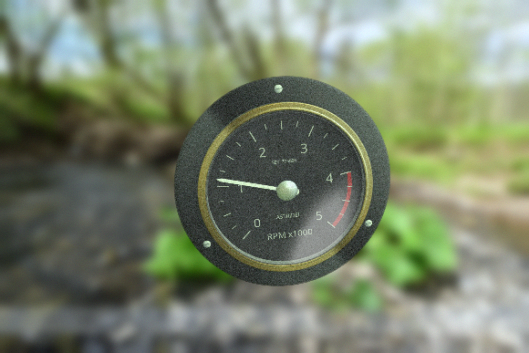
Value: 1125
